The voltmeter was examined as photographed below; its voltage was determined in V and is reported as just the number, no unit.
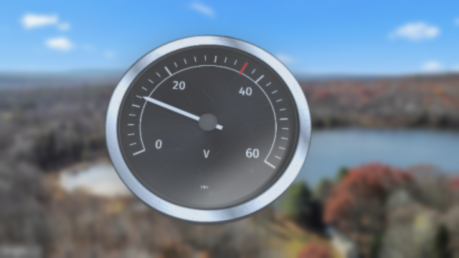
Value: 12
